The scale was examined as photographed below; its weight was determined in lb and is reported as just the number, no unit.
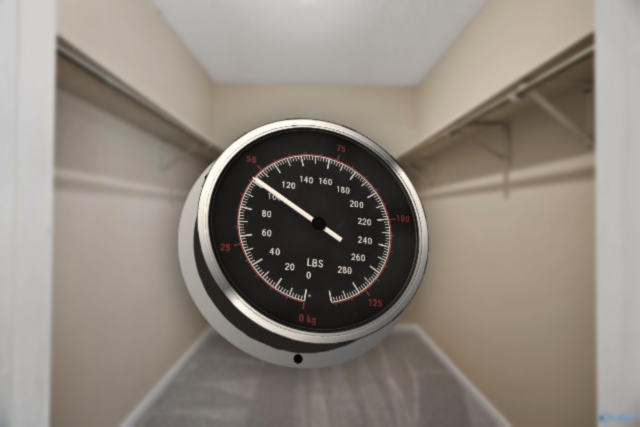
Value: 100
